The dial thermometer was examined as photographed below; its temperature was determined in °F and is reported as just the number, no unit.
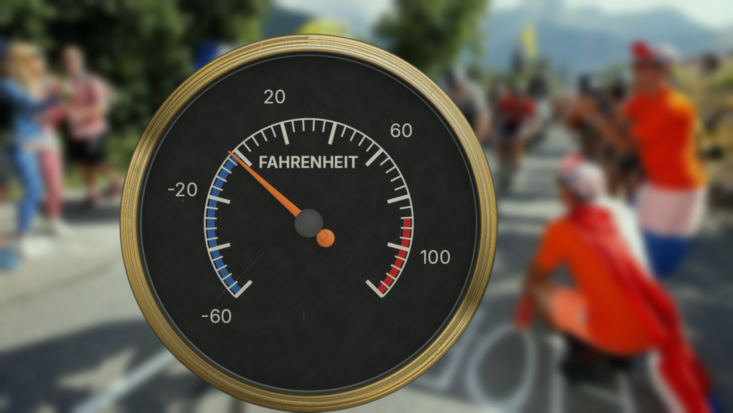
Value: -2
